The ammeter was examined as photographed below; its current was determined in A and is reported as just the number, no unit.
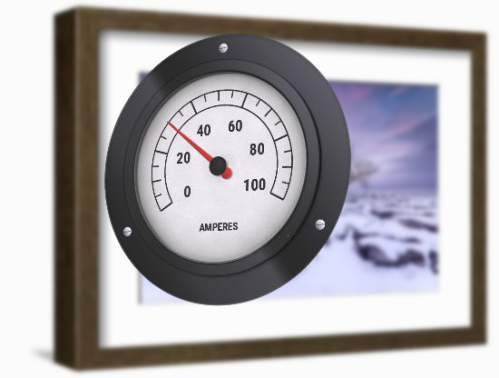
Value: 30
